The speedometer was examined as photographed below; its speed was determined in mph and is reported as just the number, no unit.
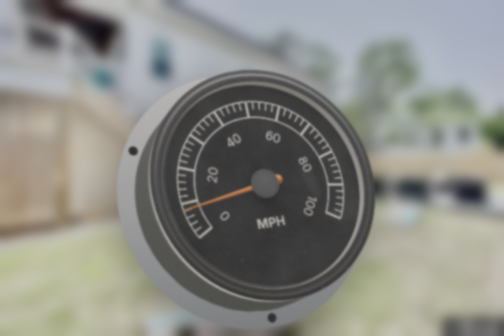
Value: 8
